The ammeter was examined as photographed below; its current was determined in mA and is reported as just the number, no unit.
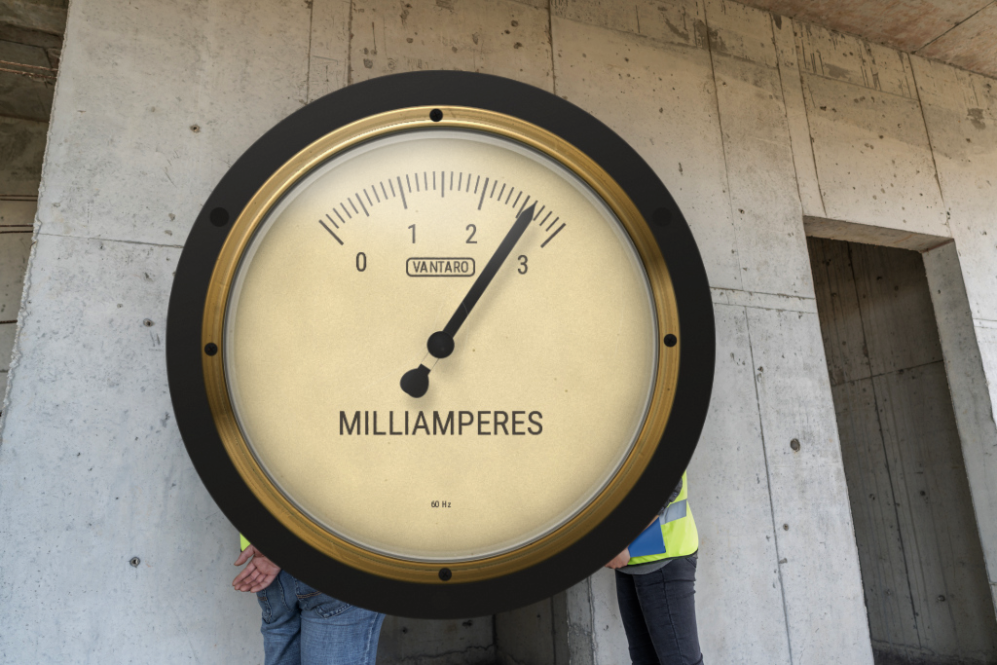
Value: 2.6
